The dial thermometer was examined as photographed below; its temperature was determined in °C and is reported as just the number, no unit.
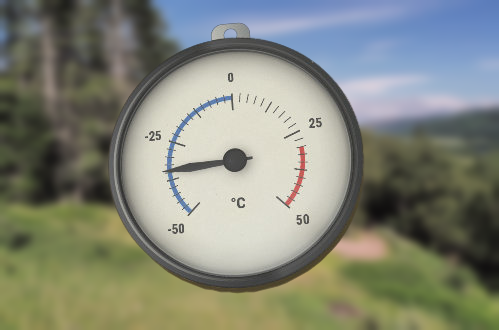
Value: -35
